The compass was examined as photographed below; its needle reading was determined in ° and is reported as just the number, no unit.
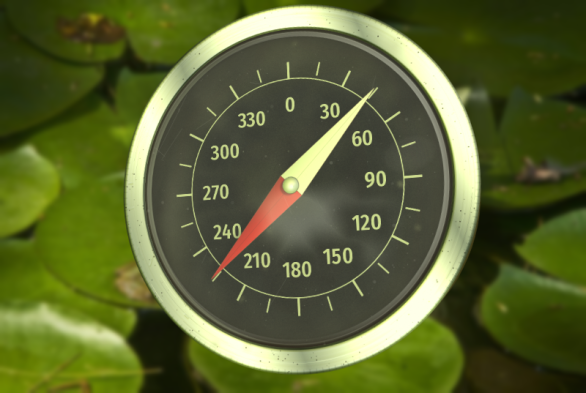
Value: 225
